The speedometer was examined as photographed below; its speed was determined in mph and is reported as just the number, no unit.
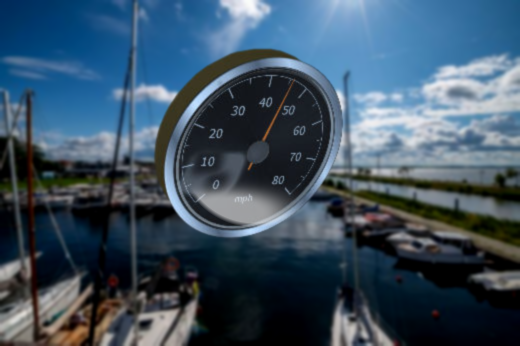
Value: 45
